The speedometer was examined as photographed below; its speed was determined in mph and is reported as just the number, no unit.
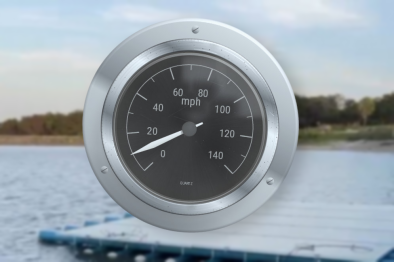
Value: 10
